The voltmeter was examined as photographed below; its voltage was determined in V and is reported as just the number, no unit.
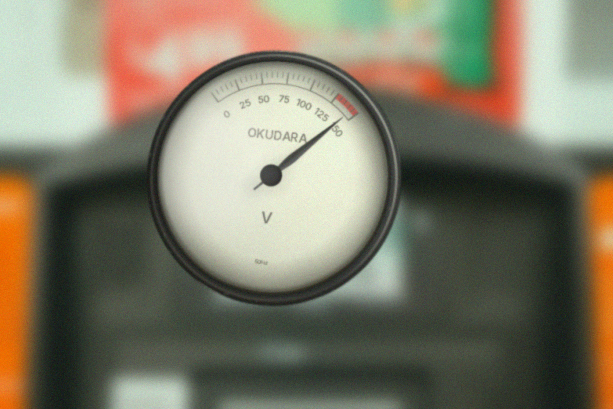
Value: 145
